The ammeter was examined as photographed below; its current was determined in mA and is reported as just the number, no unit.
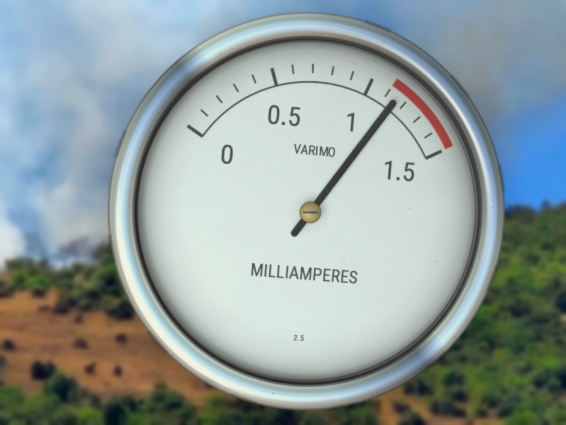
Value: 1.15
